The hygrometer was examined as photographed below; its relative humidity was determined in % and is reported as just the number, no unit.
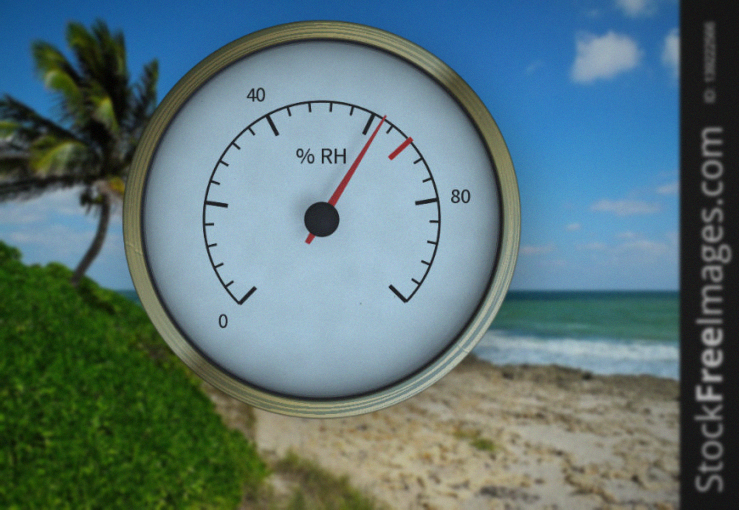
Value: 62
